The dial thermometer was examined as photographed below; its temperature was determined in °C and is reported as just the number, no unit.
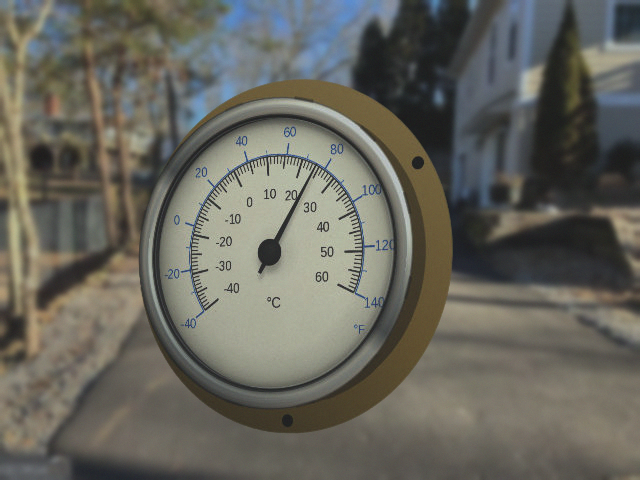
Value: 25
